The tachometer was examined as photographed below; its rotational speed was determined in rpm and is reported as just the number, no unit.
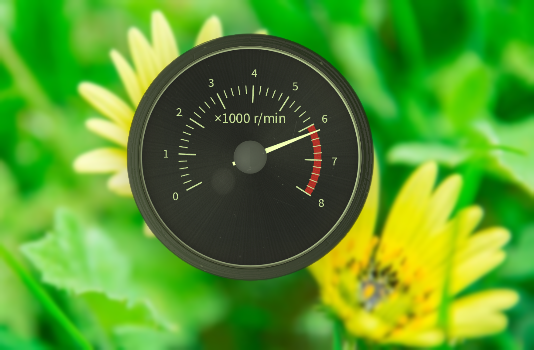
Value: 6200
